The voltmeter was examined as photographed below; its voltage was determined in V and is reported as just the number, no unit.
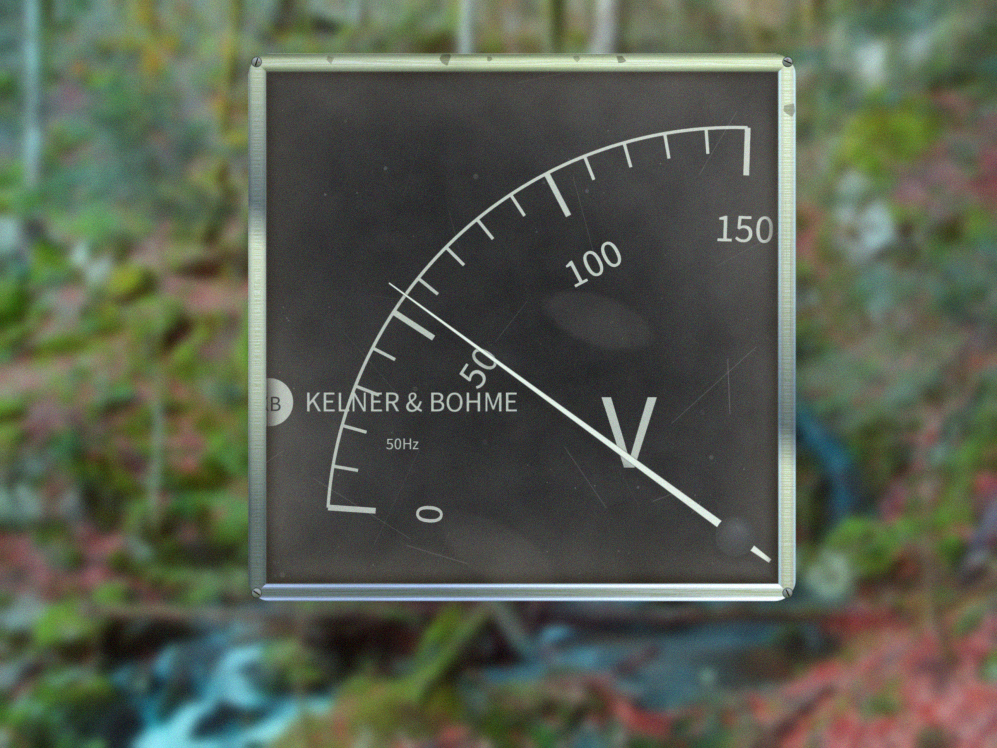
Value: 55
